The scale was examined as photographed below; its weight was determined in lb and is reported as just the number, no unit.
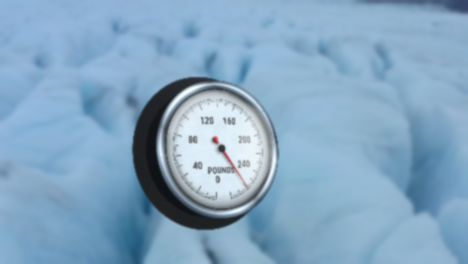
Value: 260
